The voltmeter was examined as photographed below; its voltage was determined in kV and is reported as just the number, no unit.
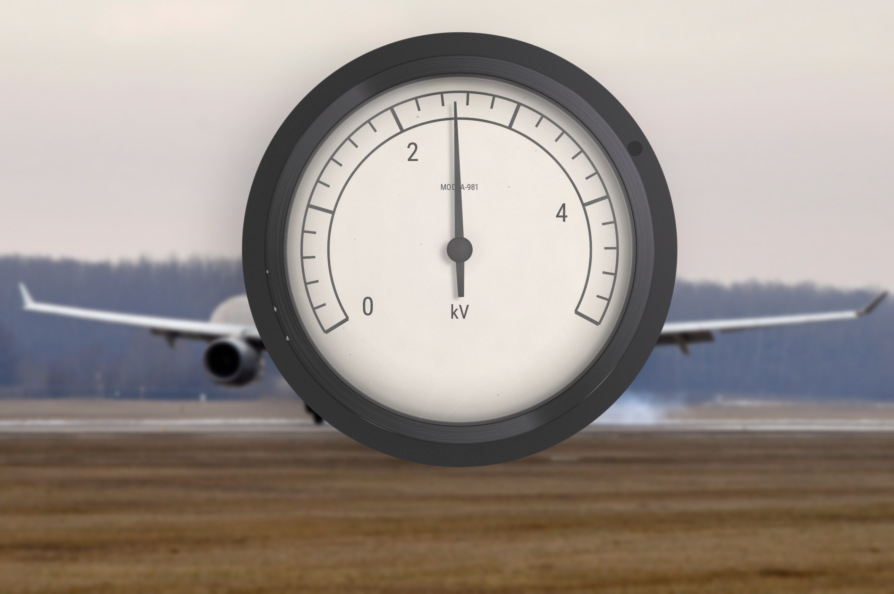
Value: 2.5
